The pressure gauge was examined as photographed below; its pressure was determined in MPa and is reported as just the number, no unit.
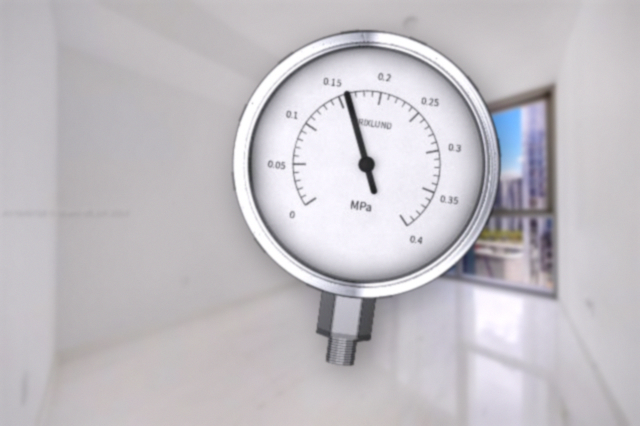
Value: 0.16
